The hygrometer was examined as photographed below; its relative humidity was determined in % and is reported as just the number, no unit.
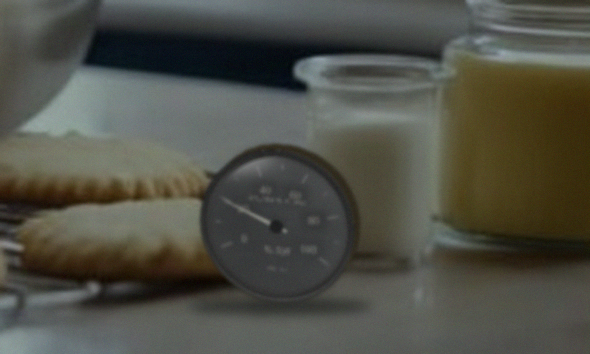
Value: 20
